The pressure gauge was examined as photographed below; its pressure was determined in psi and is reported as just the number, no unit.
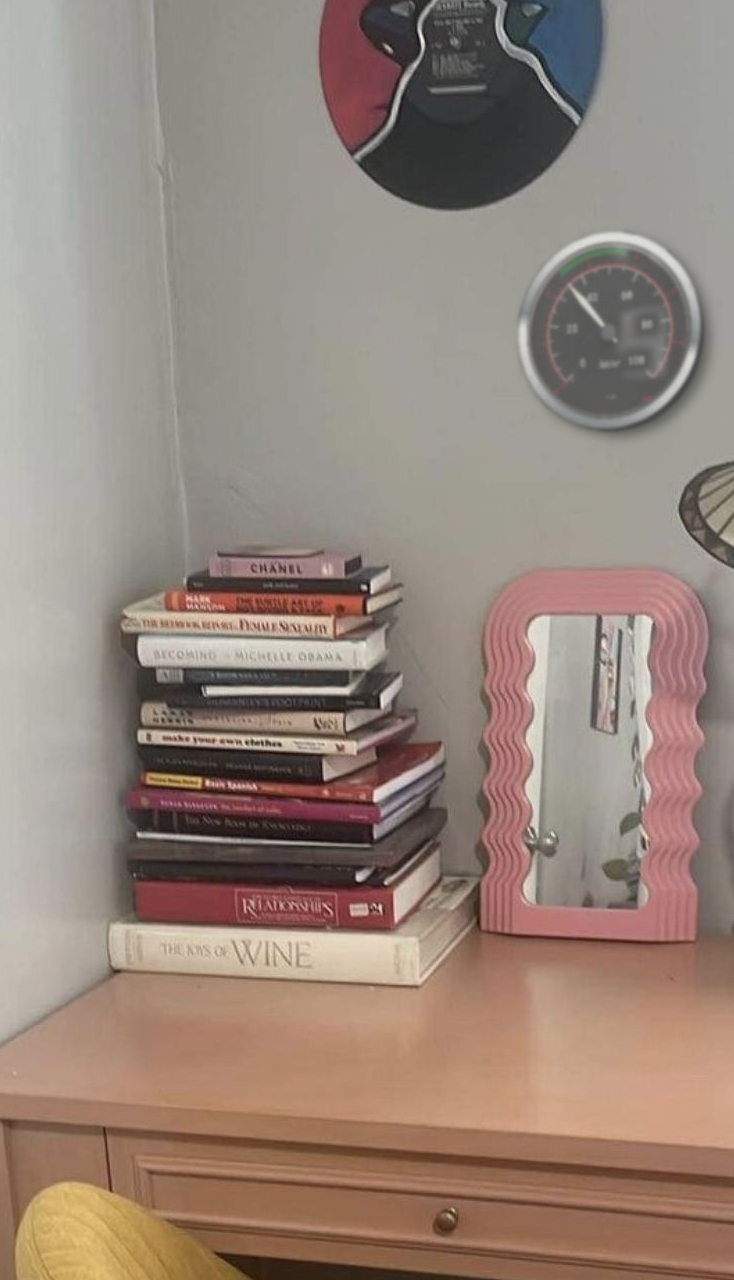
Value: 35
